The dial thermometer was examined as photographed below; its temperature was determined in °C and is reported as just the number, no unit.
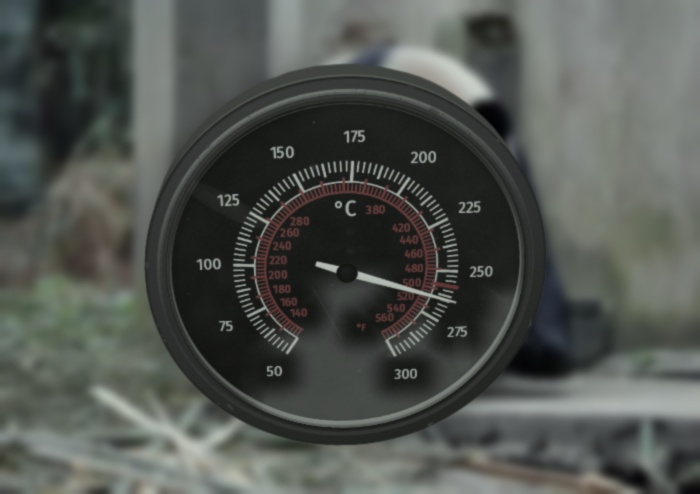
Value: 262.5
